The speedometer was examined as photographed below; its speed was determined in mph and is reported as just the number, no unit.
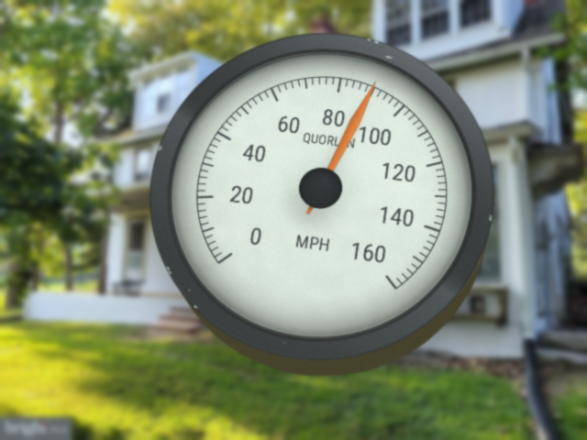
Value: 90
